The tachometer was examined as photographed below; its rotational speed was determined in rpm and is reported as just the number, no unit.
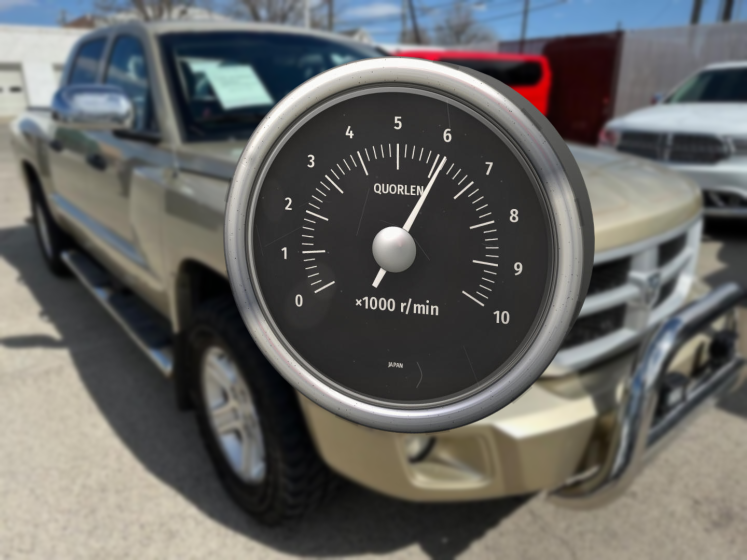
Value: 6200
